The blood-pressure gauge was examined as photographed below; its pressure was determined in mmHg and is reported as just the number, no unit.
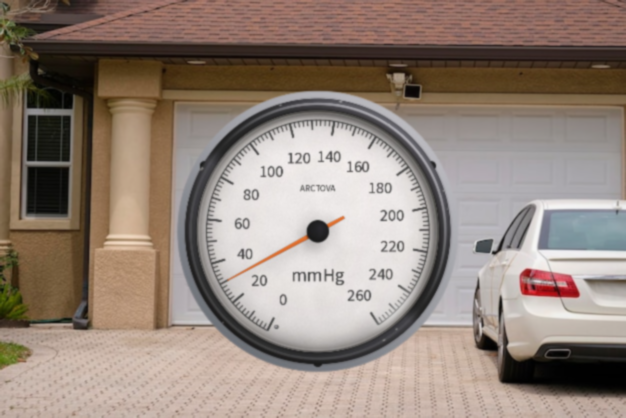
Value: 30
